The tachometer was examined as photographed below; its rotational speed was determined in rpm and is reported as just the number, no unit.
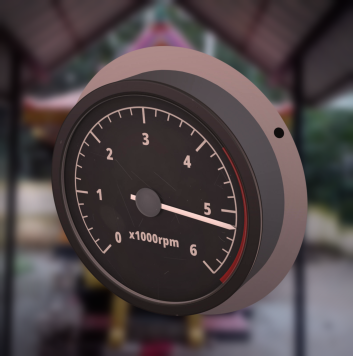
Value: 5200
